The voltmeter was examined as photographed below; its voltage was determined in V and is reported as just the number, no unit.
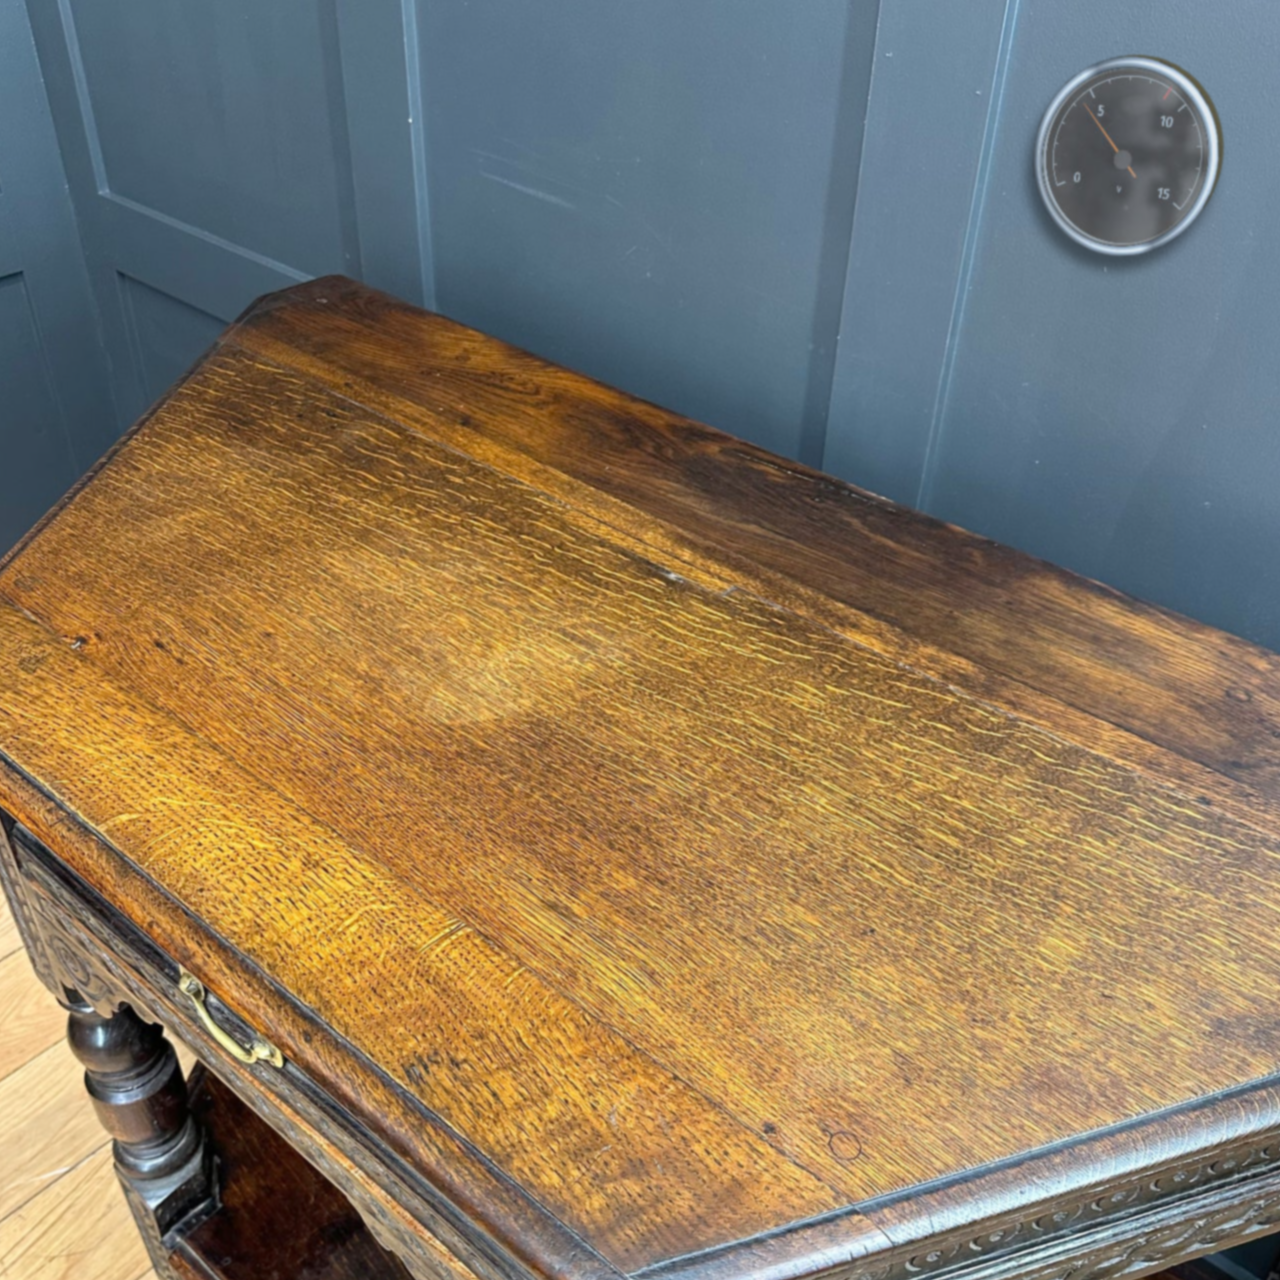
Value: 4.5
